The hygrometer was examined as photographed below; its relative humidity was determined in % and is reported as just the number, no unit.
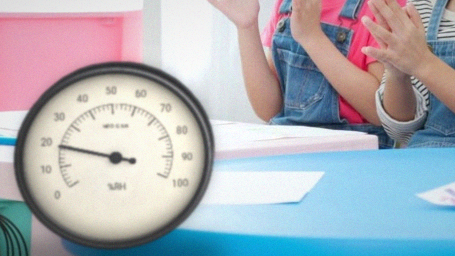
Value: 20
